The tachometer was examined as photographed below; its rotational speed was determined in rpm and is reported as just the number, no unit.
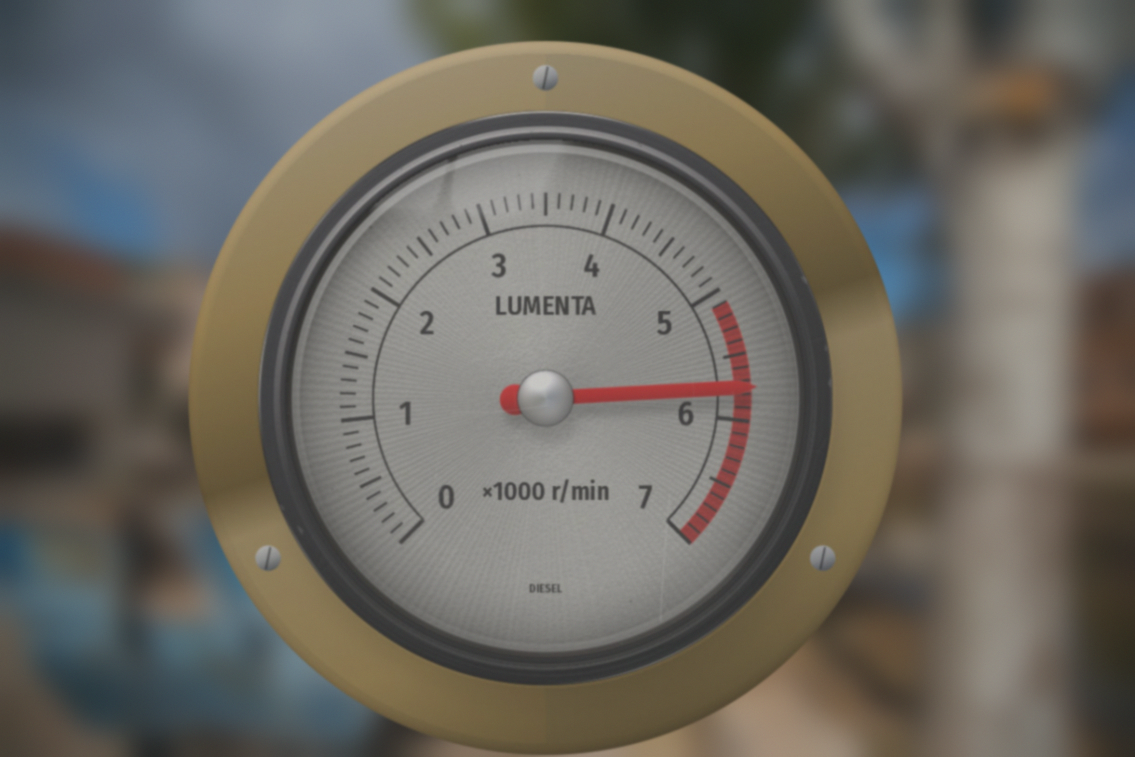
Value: 5750
